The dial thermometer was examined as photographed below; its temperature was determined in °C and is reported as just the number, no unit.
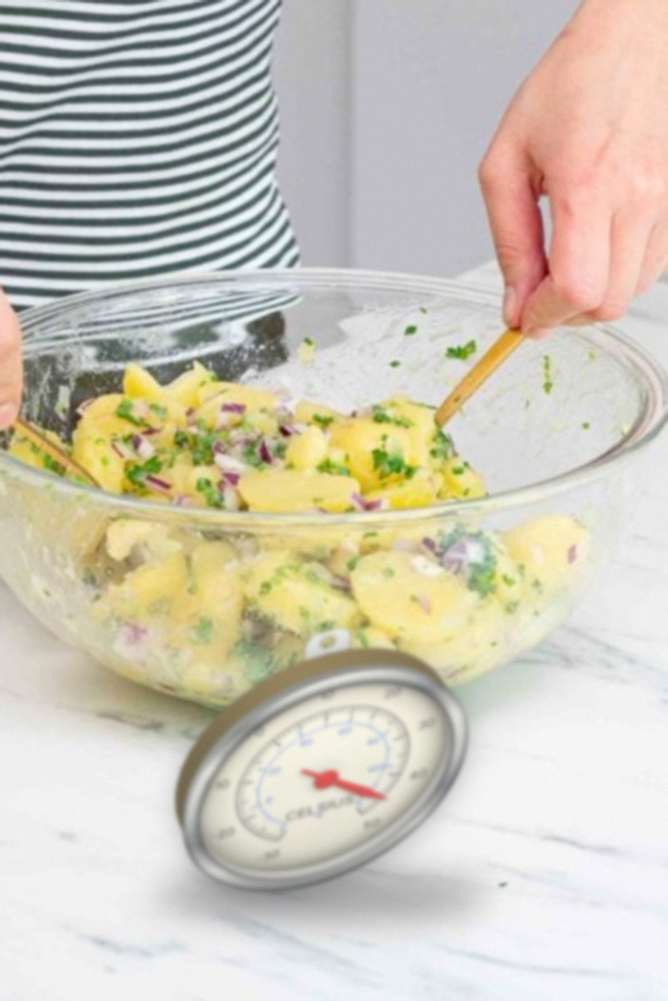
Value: 45
